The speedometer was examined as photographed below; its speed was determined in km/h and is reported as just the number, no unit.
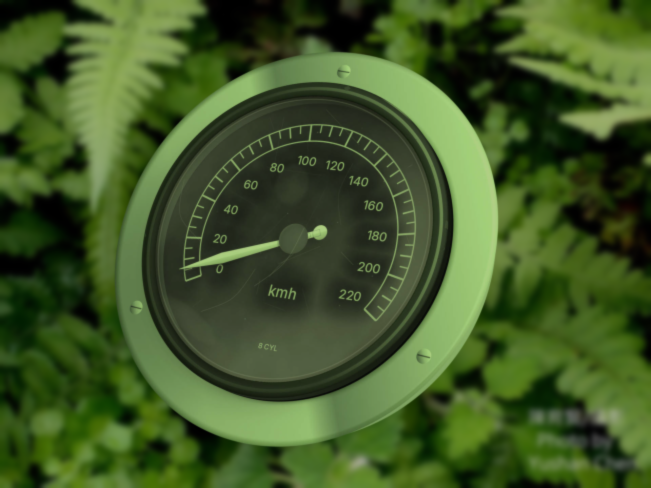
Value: 5
